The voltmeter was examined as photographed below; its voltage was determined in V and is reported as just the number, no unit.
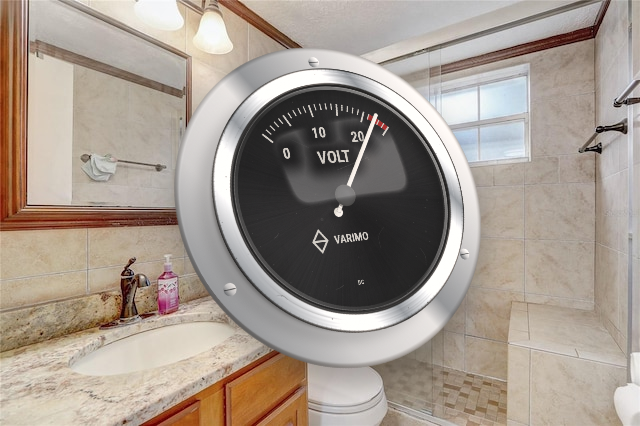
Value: 22
